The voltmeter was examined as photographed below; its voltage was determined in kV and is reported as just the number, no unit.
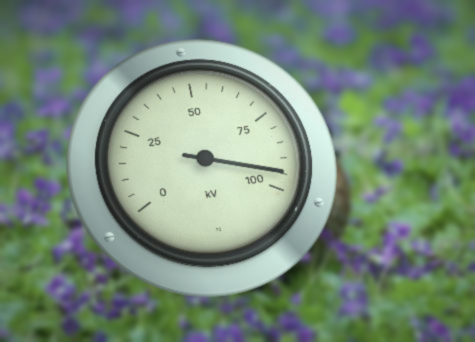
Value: 95
